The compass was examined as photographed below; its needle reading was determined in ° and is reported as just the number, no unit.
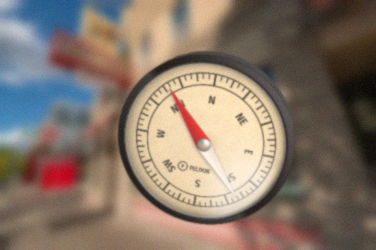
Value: 320
